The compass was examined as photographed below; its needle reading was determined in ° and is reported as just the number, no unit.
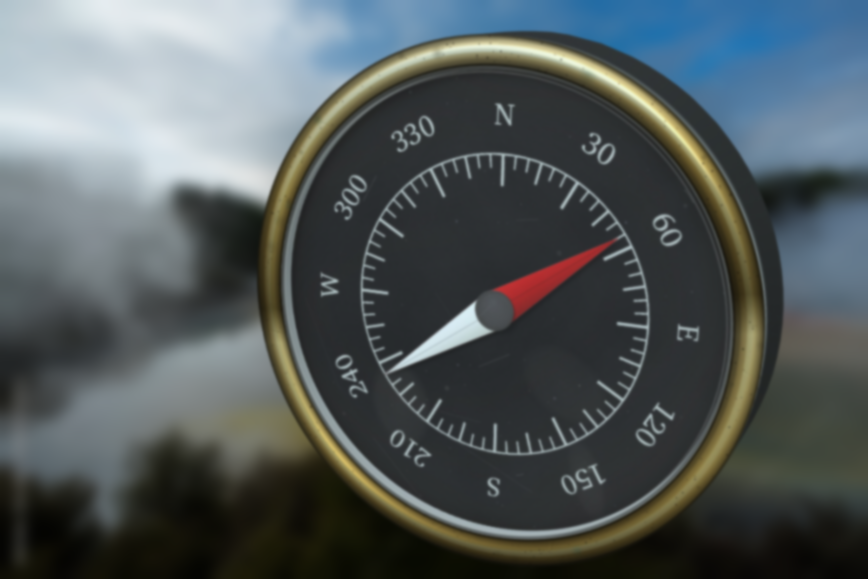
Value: 55
